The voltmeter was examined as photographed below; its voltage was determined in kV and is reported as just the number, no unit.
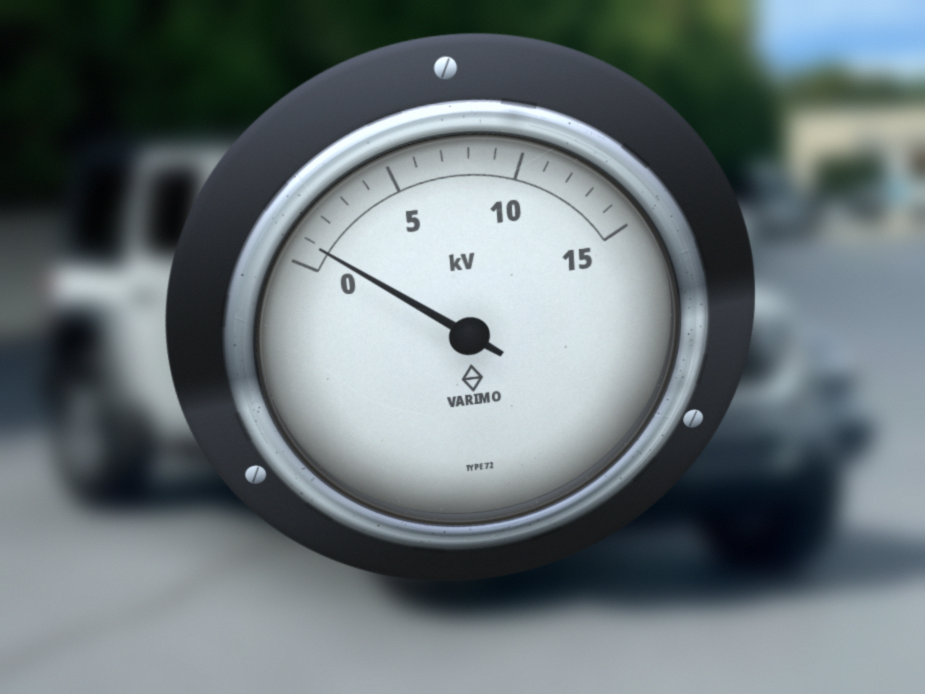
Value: 1
